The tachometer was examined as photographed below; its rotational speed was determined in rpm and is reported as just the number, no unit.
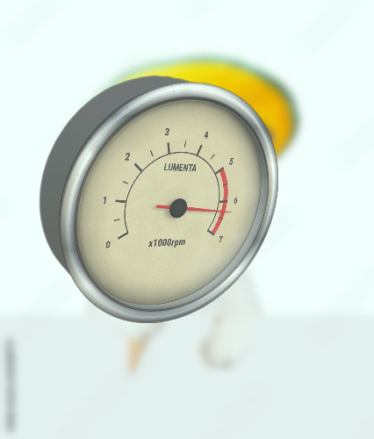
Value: 6250
